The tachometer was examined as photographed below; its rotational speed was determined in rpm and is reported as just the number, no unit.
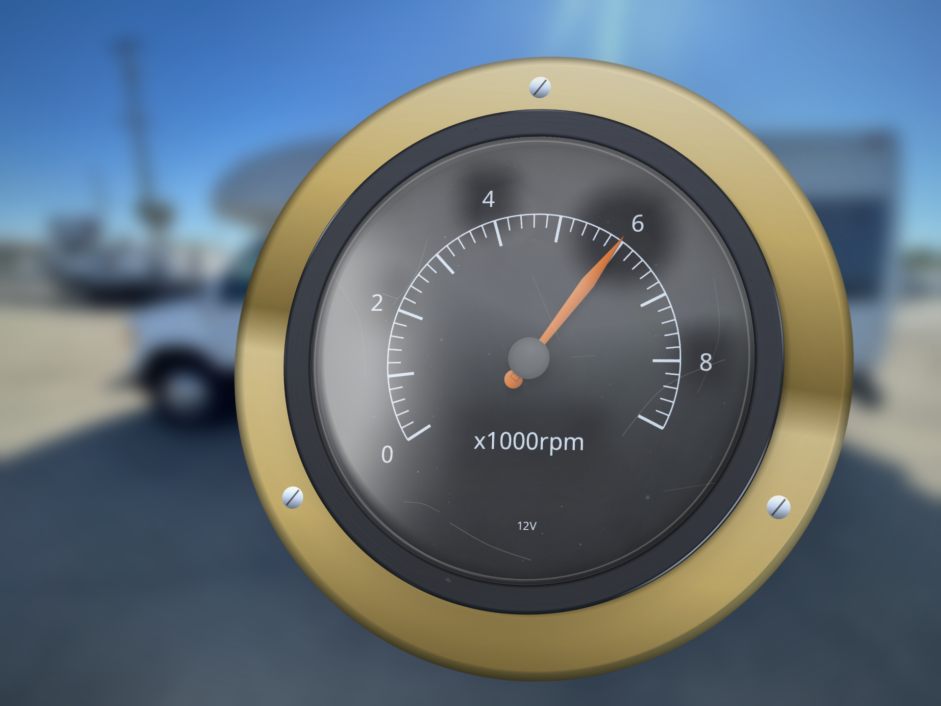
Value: 6000
